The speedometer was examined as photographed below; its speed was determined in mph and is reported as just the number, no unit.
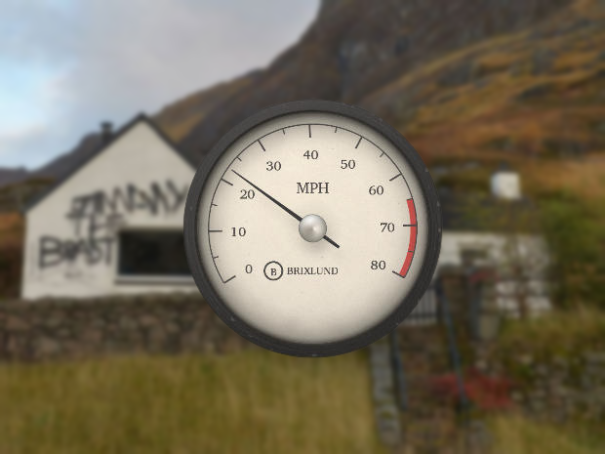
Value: 22.5
